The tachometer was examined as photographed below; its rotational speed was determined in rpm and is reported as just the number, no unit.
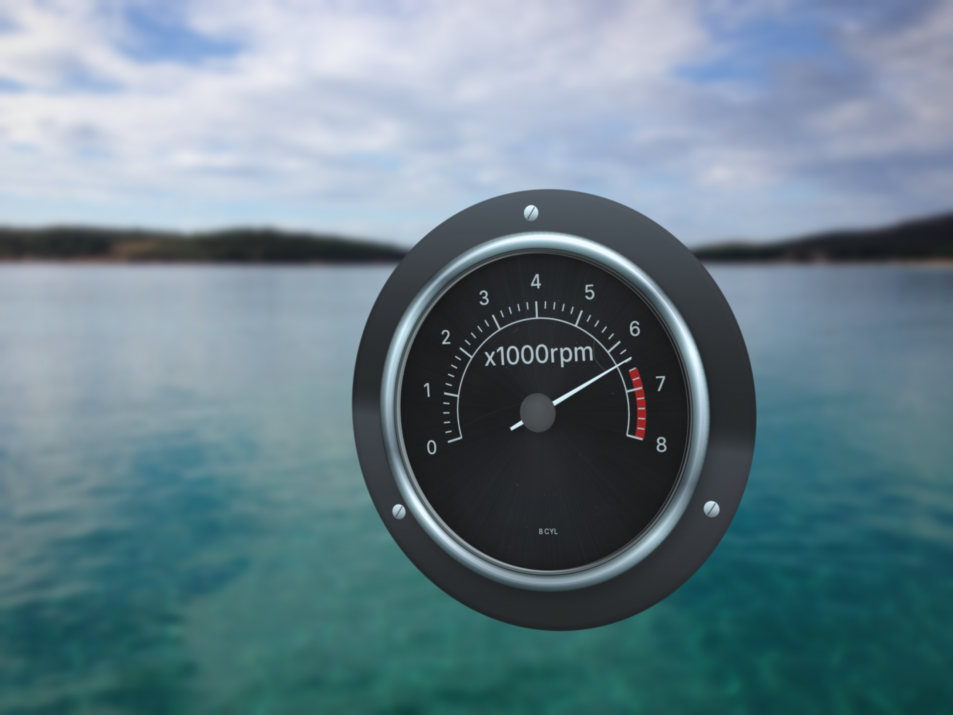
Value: 6400
